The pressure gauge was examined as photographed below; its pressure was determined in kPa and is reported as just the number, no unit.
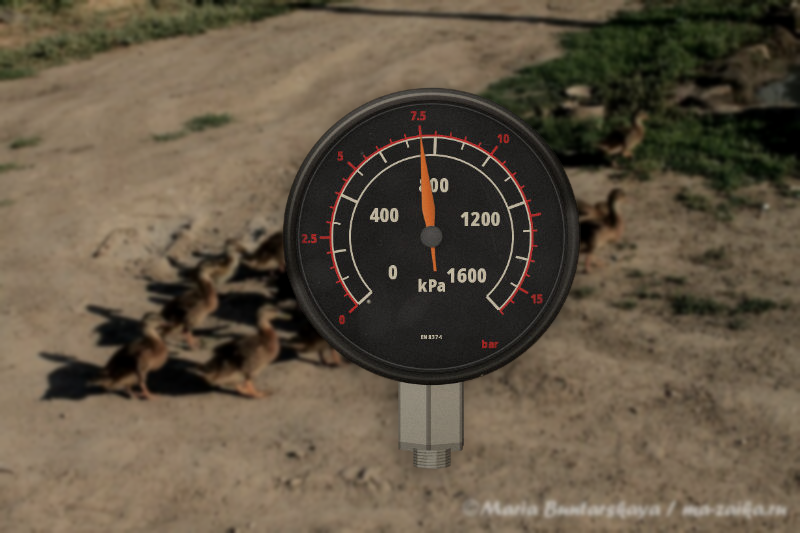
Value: 750
